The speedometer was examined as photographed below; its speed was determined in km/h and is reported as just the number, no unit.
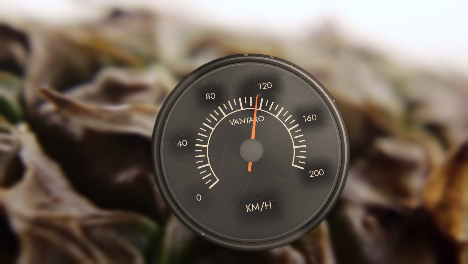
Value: 115
